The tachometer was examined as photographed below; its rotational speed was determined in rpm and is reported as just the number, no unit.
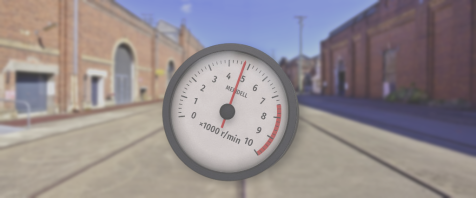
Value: 4800
